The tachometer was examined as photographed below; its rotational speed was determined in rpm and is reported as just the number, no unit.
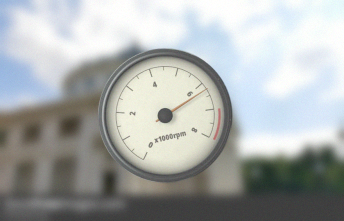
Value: 6250
